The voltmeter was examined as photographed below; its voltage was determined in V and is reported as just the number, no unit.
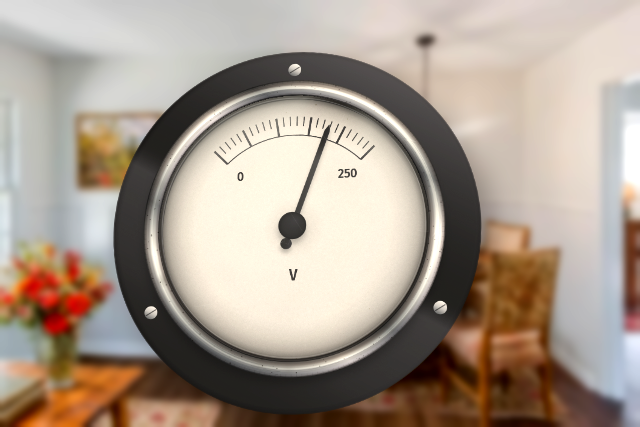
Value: 180
